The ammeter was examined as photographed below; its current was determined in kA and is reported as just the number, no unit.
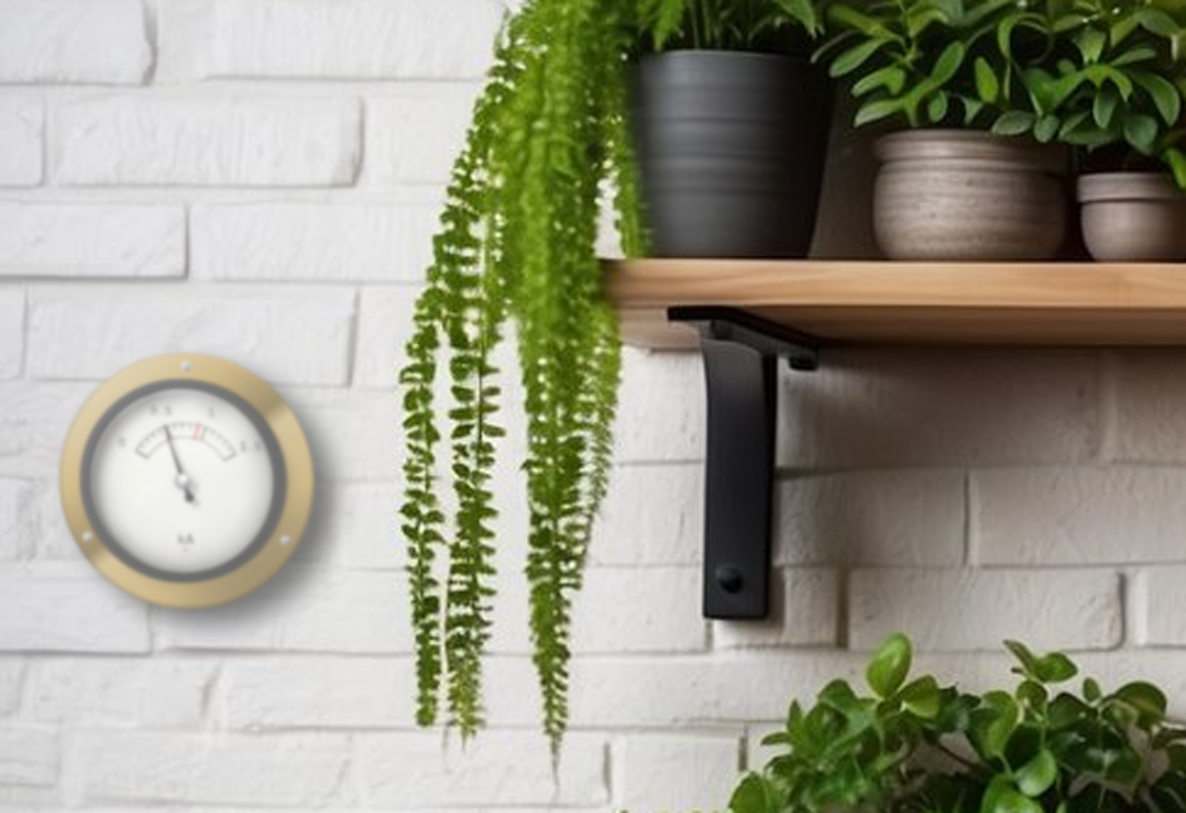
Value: 0.5
